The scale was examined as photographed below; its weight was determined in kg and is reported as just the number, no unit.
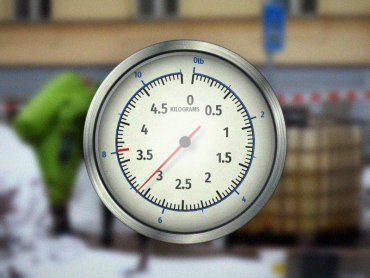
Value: 3.1
